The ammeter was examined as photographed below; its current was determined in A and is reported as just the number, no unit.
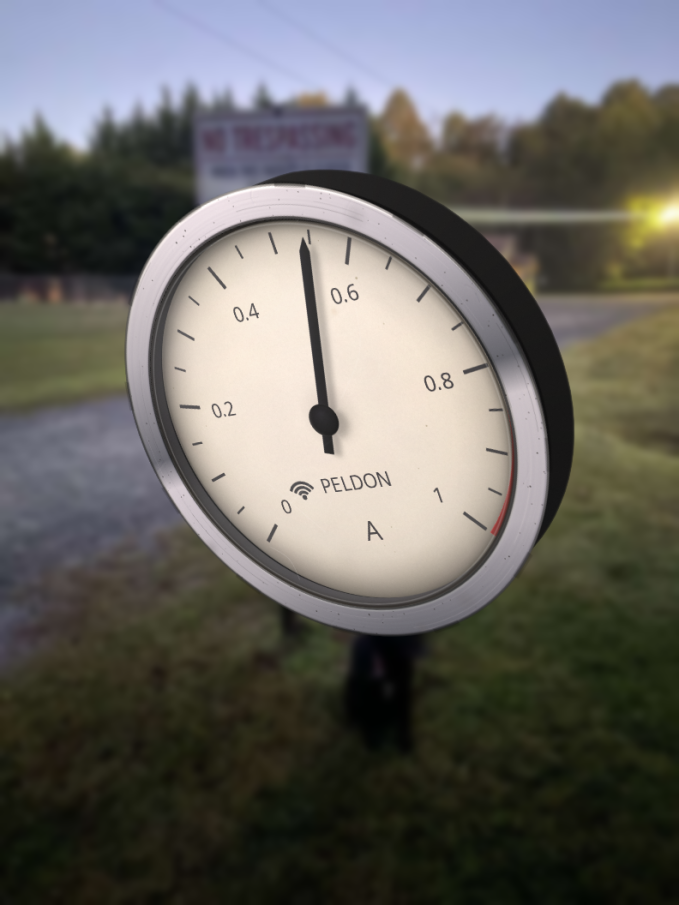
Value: 0.55
